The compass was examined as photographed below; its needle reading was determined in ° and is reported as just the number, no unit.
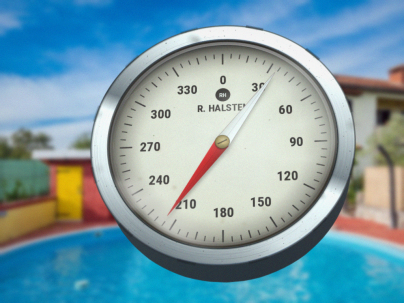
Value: 215
